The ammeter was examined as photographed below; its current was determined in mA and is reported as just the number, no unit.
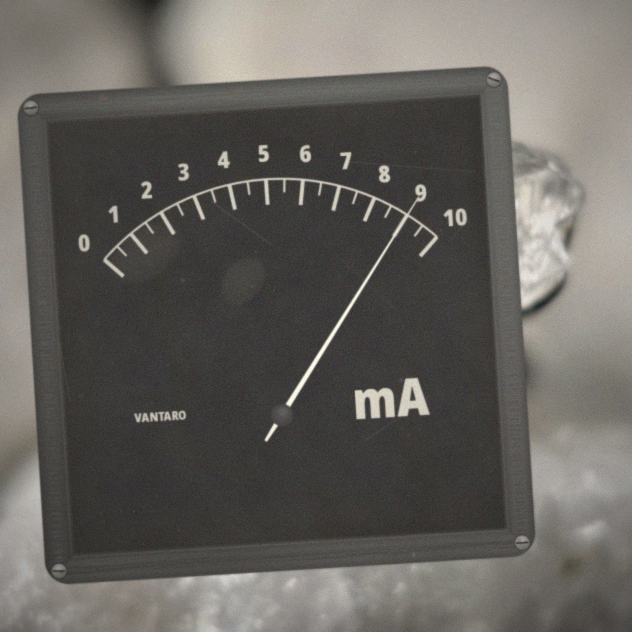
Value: 9
